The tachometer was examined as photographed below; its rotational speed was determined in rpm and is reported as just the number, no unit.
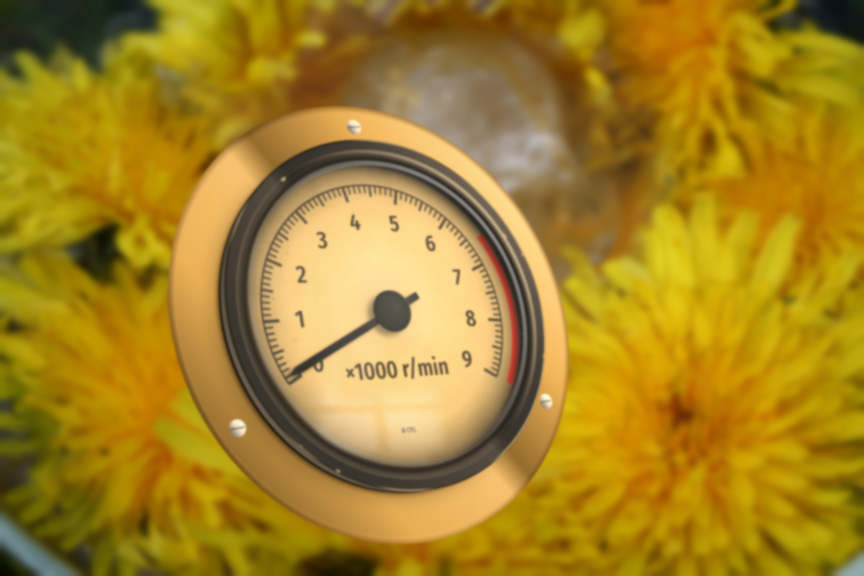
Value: 100
